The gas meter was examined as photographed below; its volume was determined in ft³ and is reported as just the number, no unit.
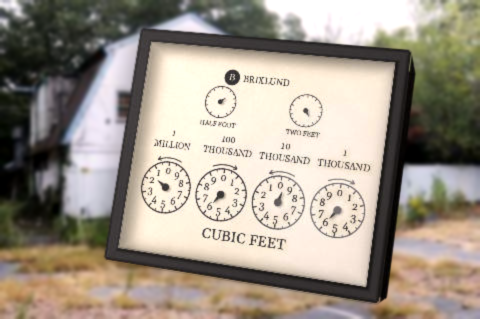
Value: 159600
